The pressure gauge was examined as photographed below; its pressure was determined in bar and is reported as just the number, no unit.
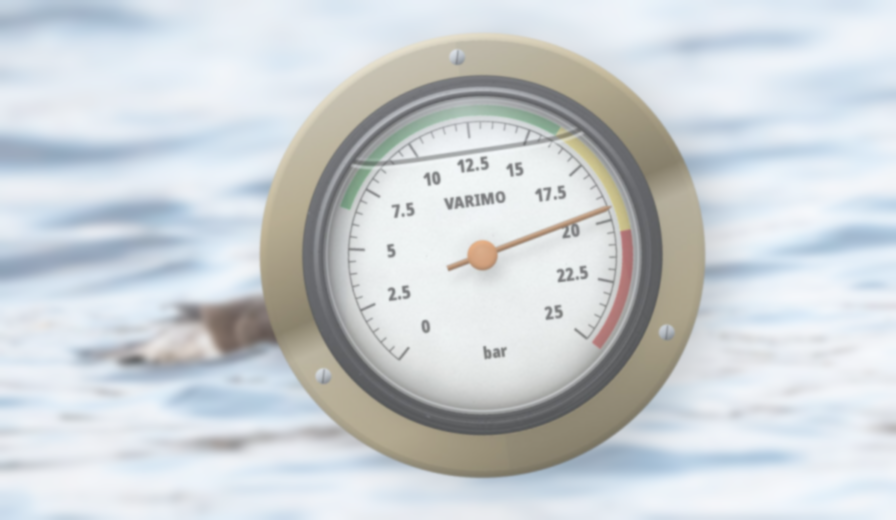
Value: 19.5
